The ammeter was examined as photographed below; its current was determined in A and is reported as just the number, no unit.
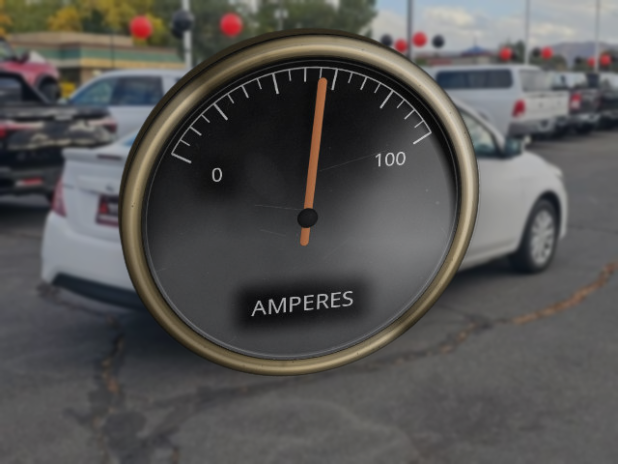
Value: 55
